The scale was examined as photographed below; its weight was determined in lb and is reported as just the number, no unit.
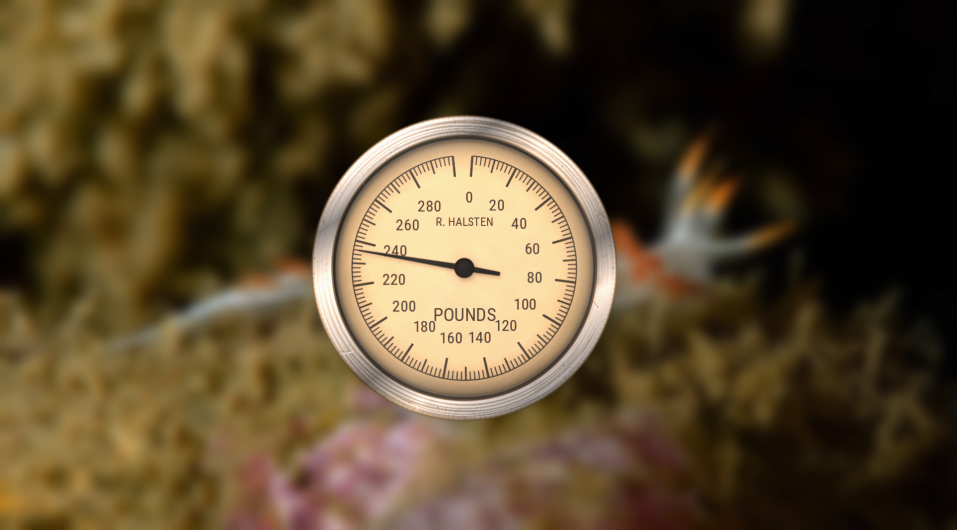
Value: 236
